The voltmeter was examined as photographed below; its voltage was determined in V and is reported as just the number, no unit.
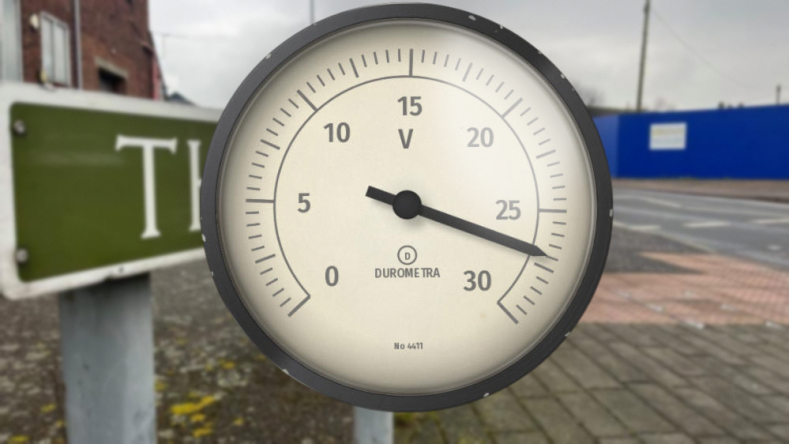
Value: 27
